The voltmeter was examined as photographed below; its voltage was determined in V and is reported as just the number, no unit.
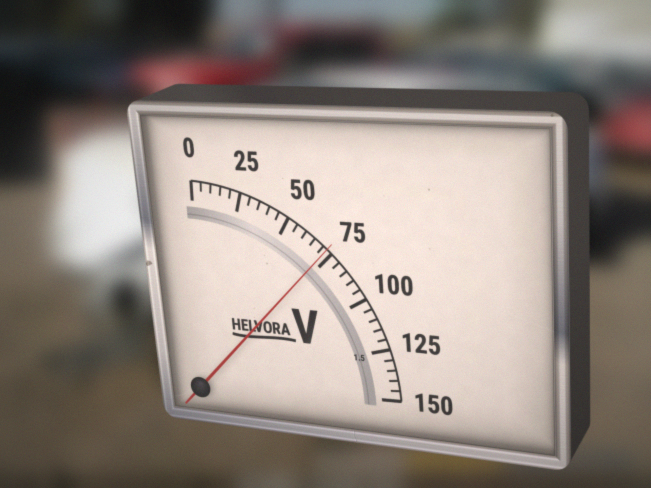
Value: 72.5
